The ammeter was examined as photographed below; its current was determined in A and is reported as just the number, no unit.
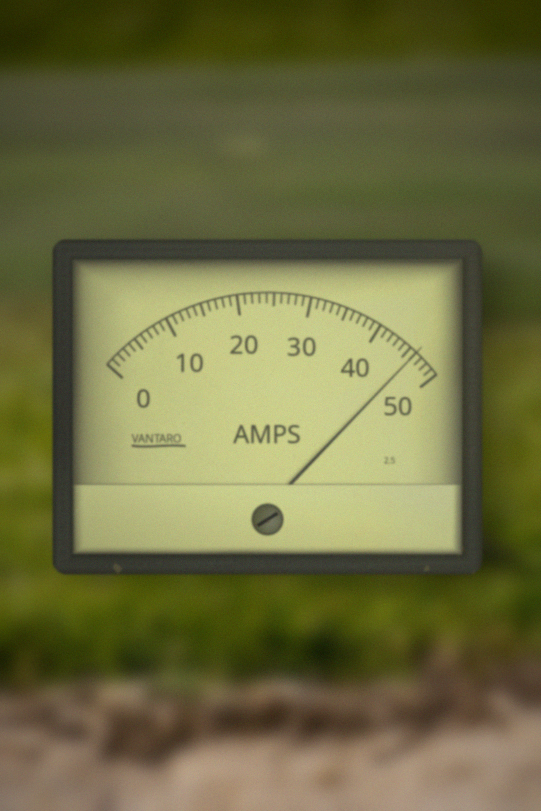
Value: 46
